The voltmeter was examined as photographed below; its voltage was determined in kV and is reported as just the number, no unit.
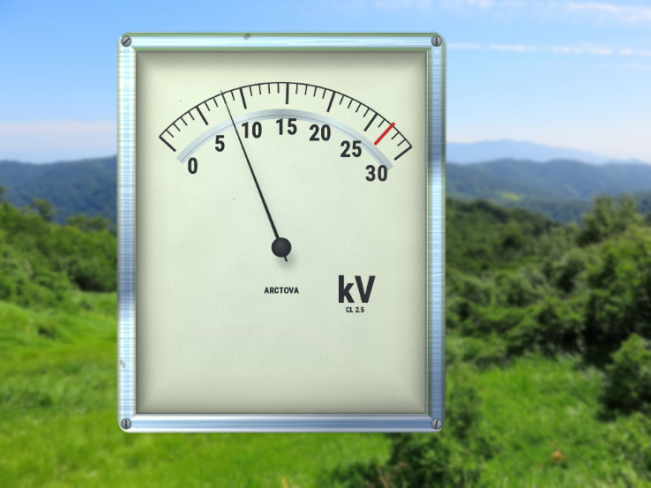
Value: 8
